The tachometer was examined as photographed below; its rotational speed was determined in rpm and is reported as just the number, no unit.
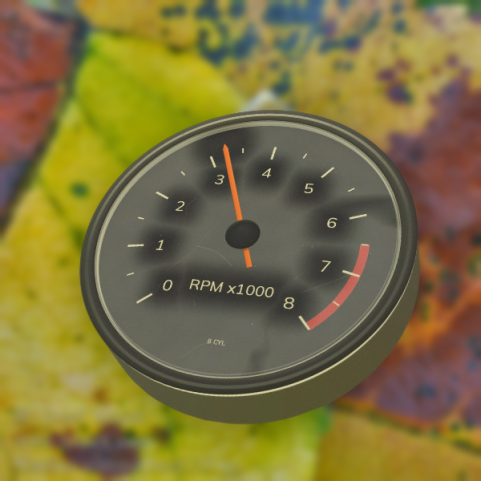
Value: 3250
